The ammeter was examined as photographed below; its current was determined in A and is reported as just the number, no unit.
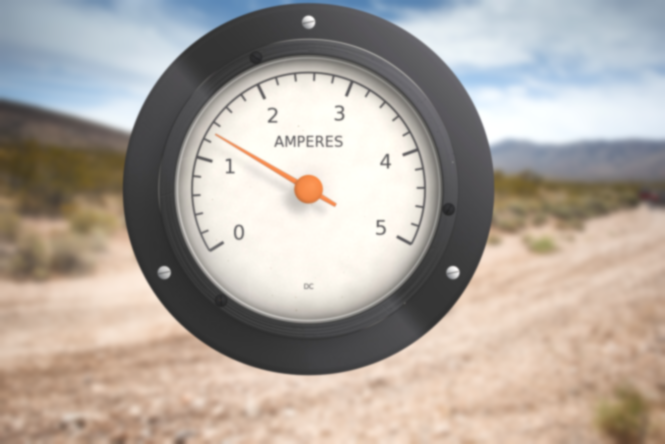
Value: 1.3
